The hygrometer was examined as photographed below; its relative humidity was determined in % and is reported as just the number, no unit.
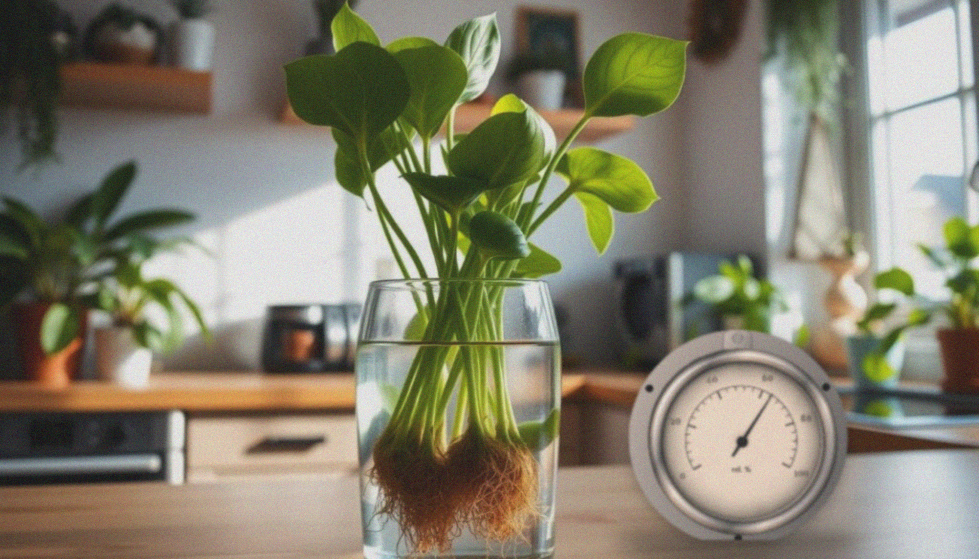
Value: 64
